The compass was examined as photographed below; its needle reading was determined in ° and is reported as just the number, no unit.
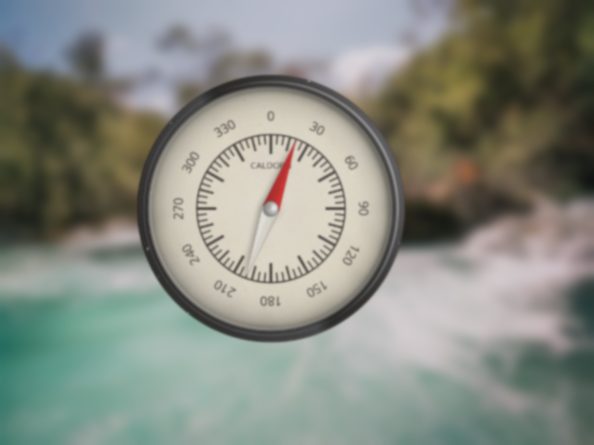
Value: 20
